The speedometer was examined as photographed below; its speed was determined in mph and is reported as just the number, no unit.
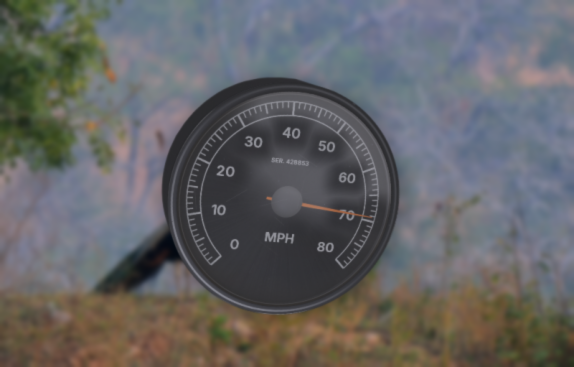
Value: 69
